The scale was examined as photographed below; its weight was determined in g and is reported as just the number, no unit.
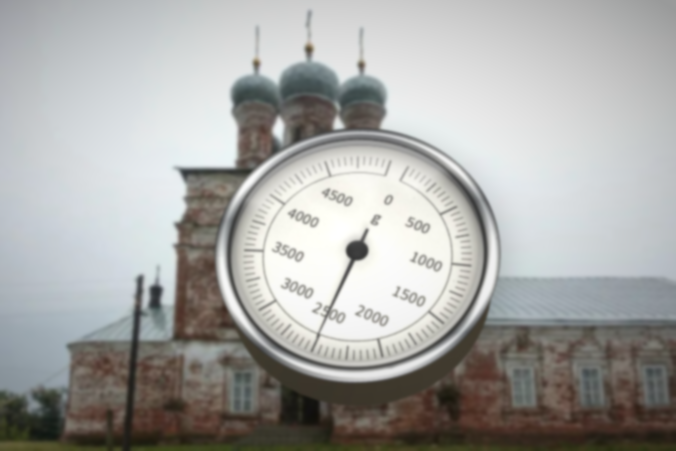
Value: 2500
